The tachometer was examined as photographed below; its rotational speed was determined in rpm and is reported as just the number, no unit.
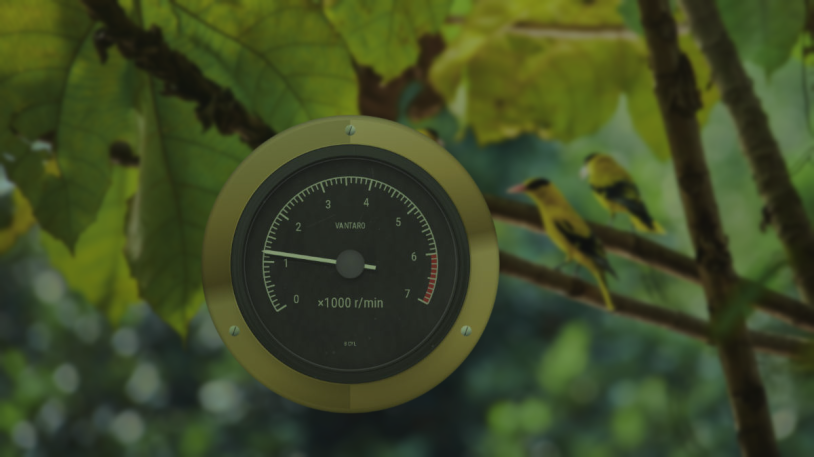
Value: 1200
